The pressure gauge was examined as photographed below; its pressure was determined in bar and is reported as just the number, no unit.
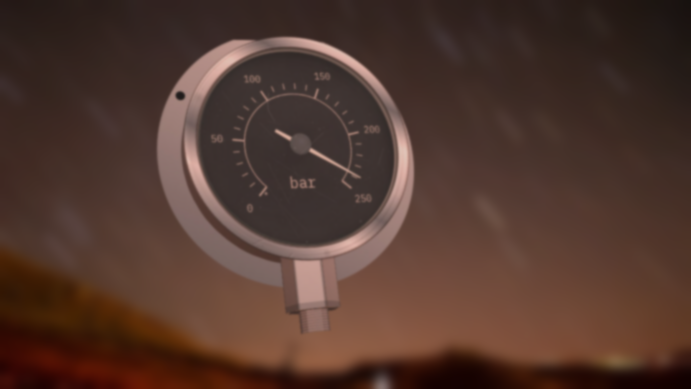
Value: 240
